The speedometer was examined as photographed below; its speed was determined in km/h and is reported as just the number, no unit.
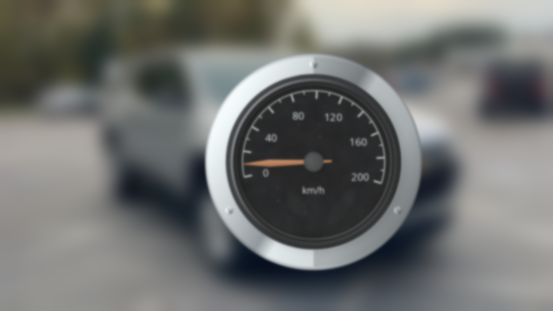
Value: 10
